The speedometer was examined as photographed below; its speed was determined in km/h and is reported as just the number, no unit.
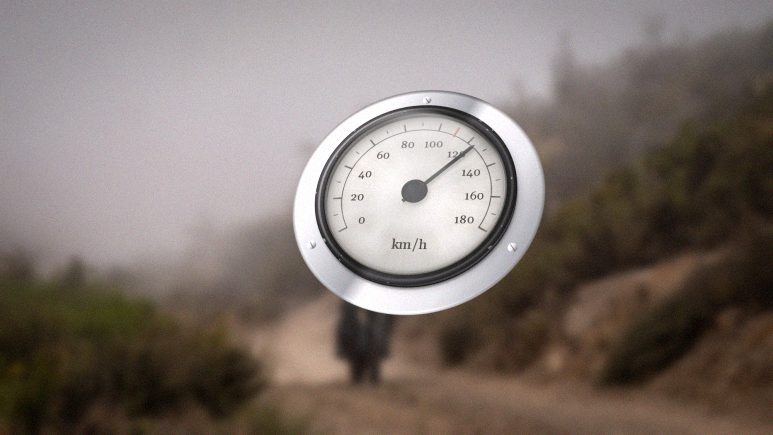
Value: 125
